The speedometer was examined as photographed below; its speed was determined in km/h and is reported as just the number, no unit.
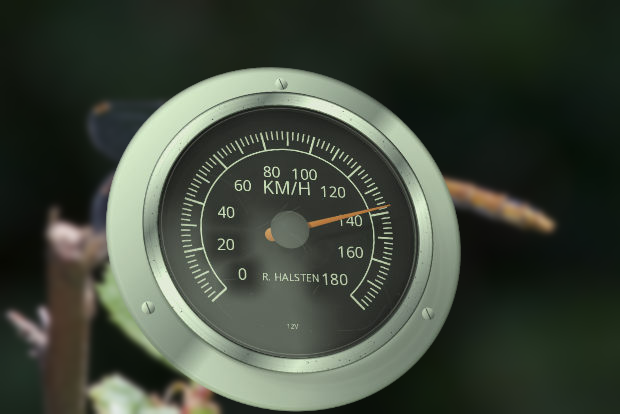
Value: 138
